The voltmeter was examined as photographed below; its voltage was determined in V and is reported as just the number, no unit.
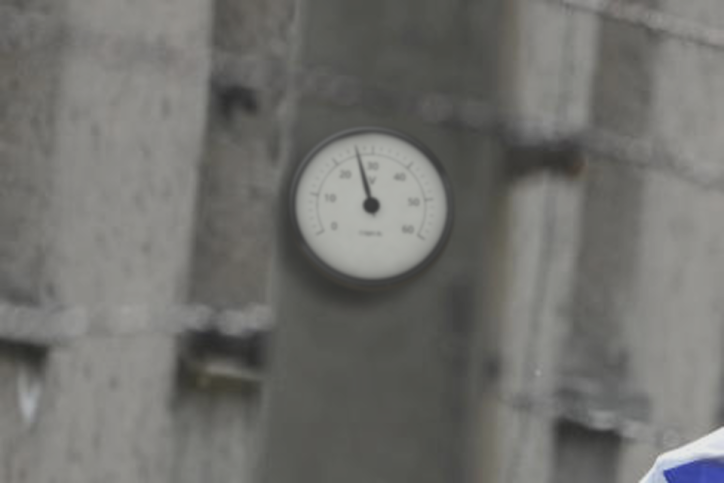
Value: 26
